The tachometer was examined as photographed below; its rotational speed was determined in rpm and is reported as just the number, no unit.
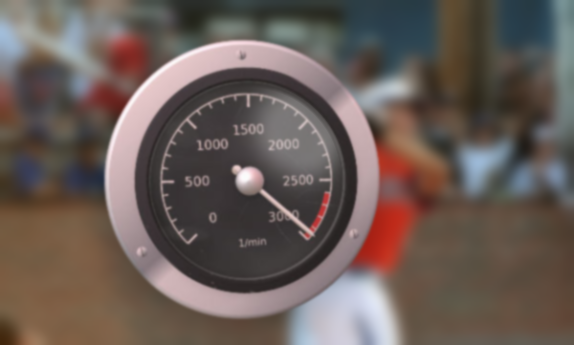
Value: 2950
